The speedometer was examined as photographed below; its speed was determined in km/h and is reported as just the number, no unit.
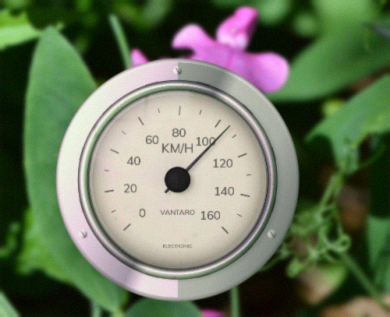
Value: 105
